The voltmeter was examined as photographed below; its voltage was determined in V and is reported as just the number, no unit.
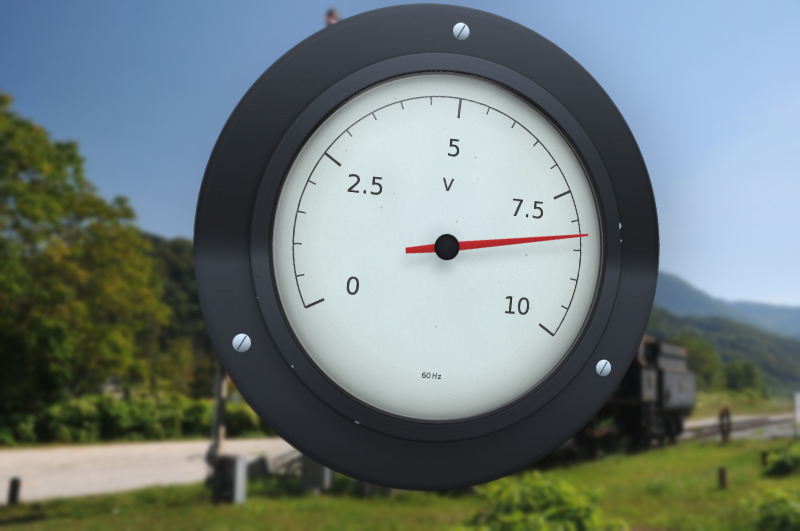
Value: 8.25
